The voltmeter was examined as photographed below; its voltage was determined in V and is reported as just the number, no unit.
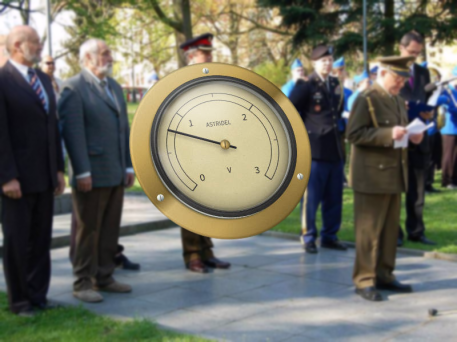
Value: 0.75
